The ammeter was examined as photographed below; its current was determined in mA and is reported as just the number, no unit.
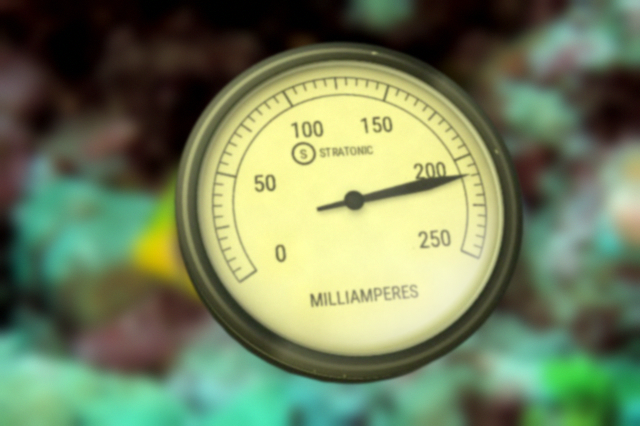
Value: 210
